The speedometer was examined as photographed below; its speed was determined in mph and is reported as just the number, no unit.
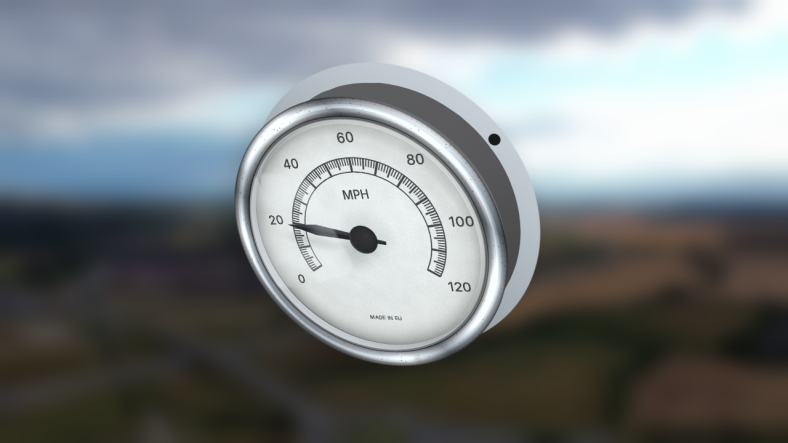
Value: 20
